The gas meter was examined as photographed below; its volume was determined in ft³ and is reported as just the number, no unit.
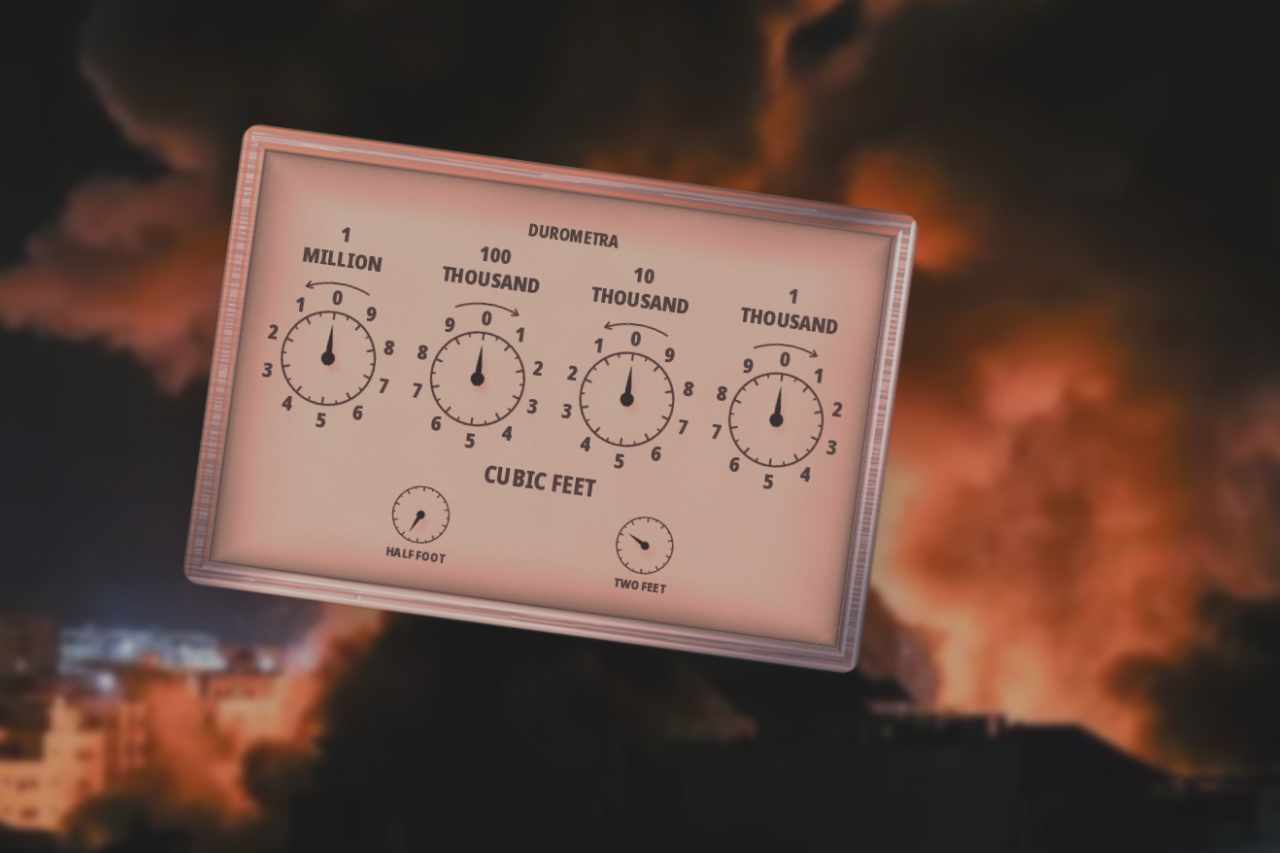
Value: 0
